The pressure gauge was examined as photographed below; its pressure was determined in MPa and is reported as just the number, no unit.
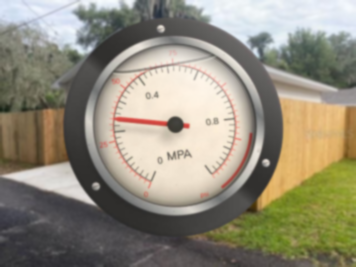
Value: 0.24
